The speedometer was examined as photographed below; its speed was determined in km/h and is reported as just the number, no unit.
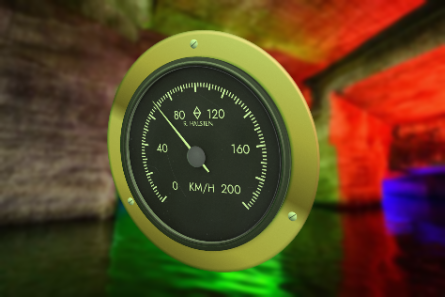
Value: 70
